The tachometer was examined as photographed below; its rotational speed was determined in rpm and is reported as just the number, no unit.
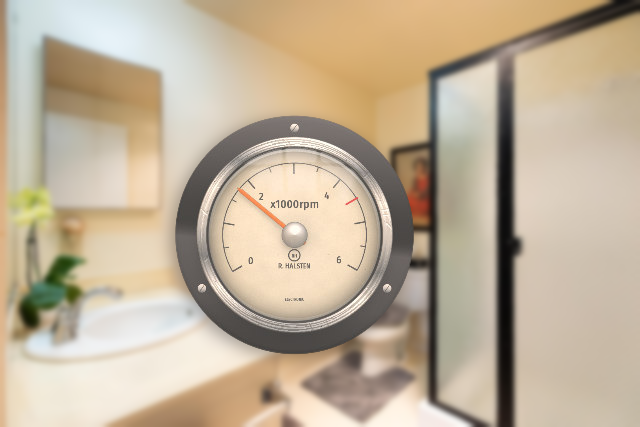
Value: 1750
